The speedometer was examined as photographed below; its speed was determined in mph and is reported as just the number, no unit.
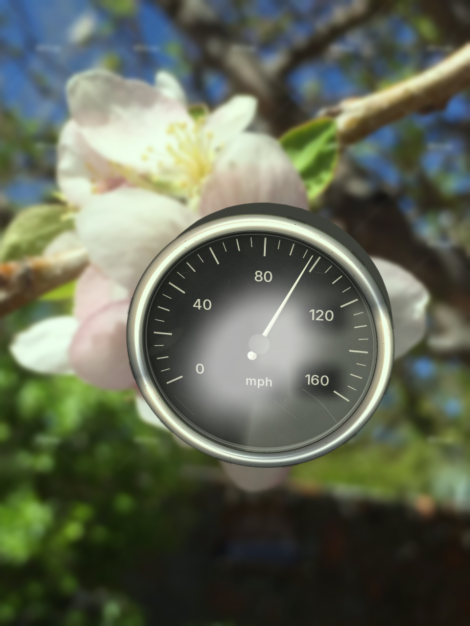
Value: 97.5
